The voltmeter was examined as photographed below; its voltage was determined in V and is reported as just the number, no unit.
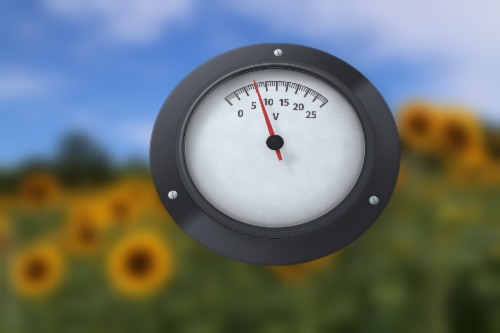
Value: 7.5
